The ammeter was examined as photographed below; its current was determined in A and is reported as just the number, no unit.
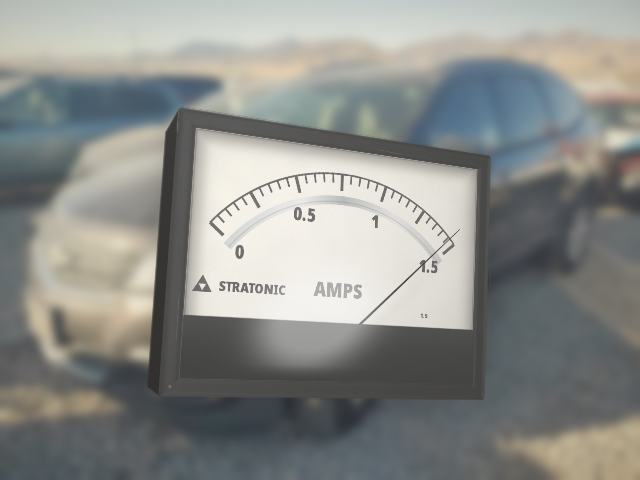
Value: 1.45
